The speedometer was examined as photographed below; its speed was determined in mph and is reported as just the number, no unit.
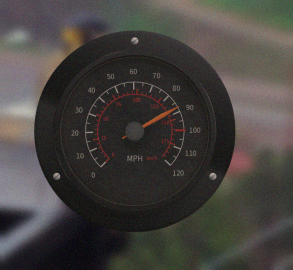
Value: 87.5
